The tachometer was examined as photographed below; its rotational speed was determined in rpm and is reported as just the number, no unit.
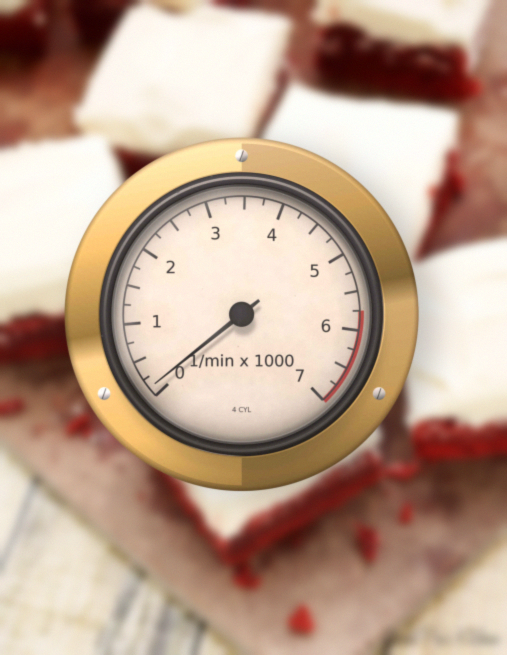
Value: 125
